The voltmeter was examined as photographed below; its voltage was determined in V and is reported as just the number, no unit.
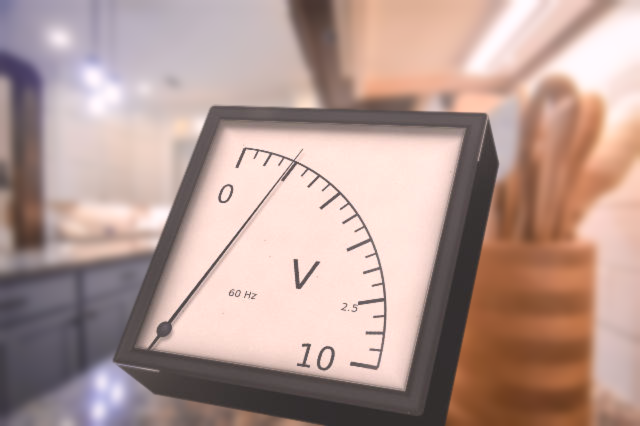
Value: 2
